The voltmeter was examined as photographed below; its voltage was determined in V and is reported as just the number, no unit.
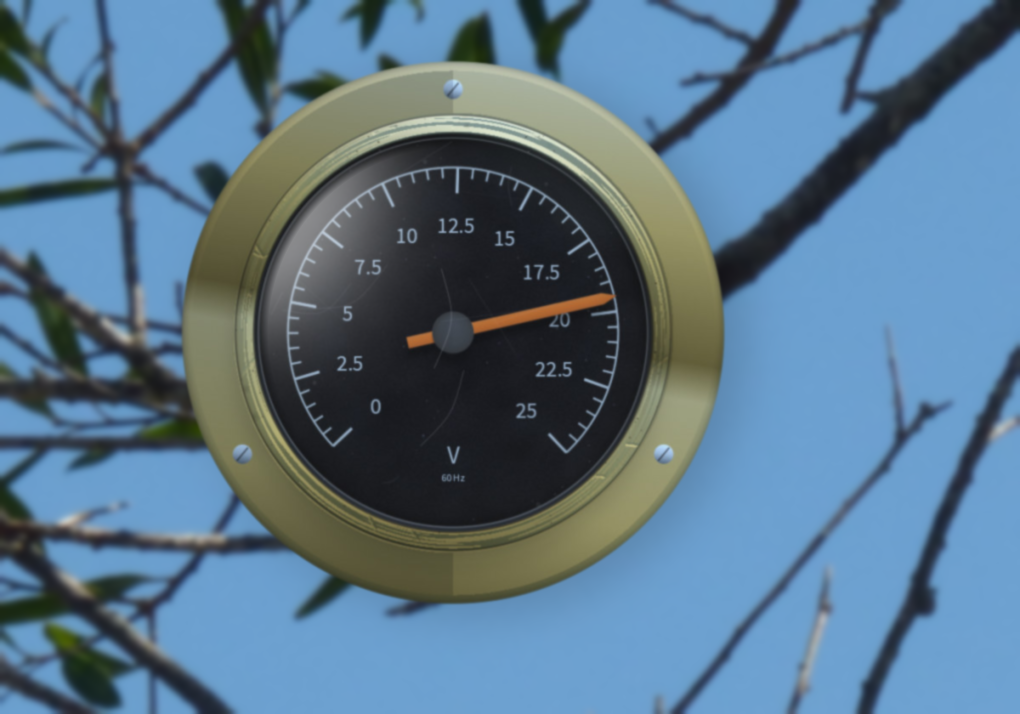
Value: 19.5
